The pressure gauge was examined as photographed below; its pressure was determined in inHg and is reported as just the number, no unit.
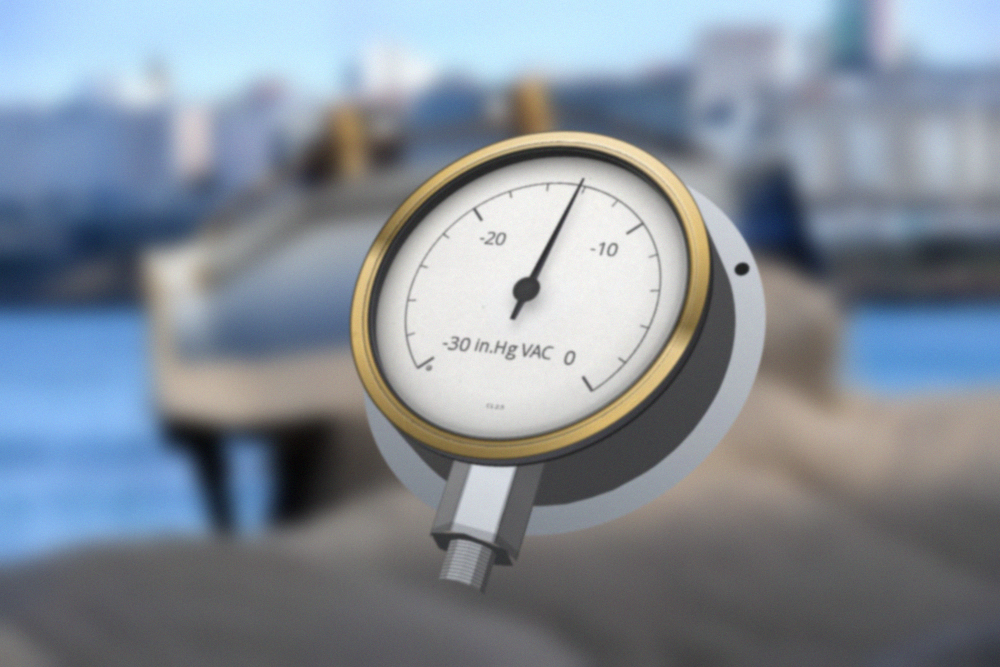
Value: -14
